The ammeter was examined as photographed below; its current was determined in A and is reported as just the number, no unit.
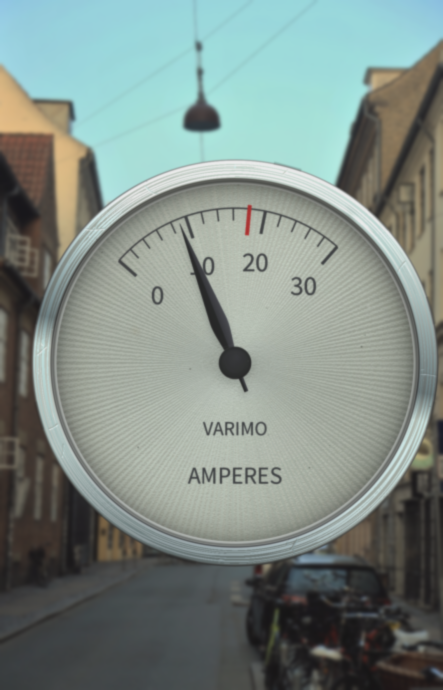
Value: 9
